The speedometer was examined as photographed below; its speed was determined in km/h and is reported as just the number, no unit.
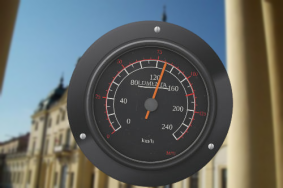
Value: 130
